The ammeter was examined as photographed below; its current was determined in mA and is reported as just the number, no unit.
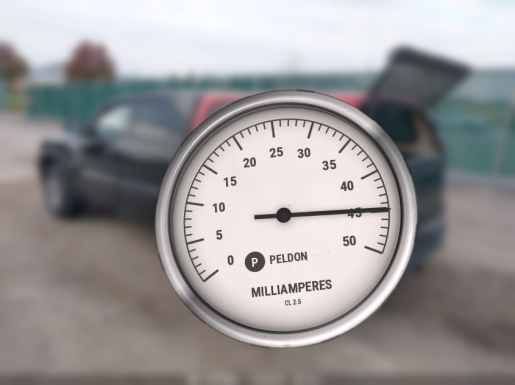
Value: 45
